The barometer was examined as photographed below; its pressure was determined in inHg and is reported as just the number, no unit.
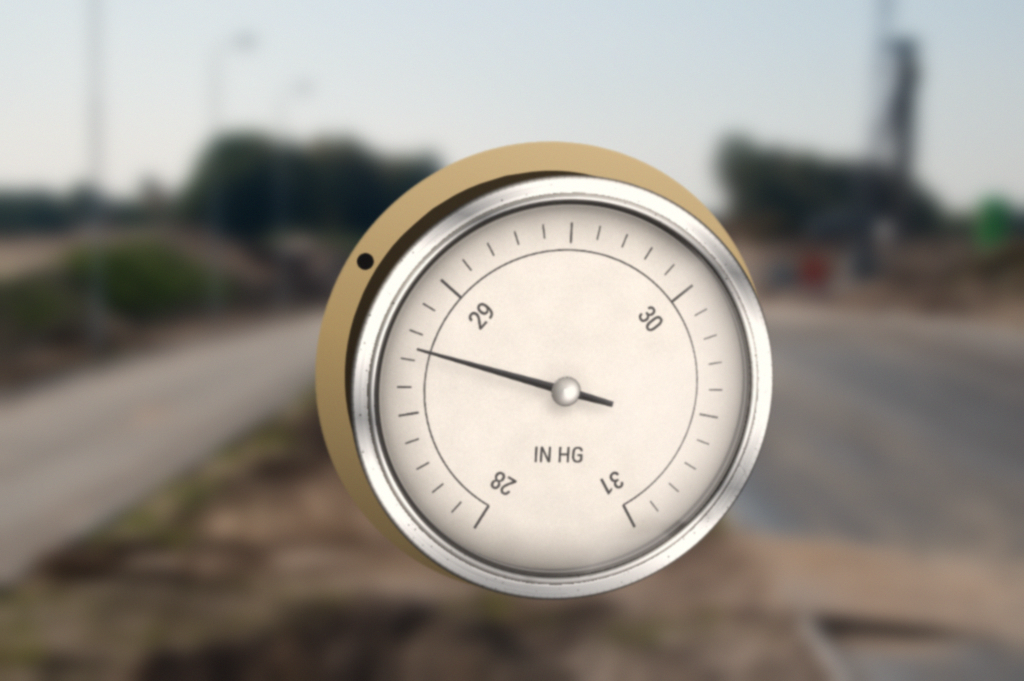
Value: 28.75
